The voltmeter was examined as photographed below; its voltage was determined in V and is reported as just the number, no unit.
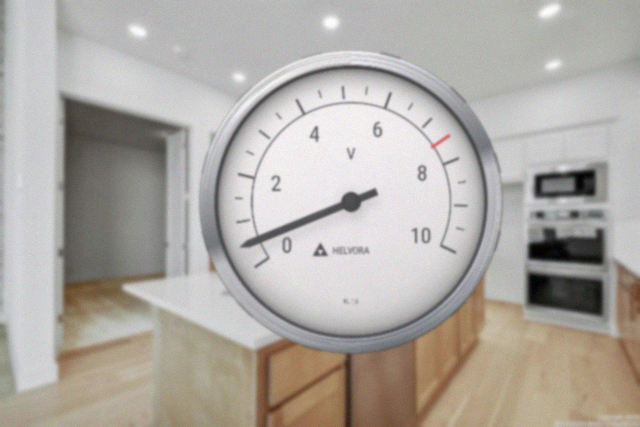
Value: 0.5
